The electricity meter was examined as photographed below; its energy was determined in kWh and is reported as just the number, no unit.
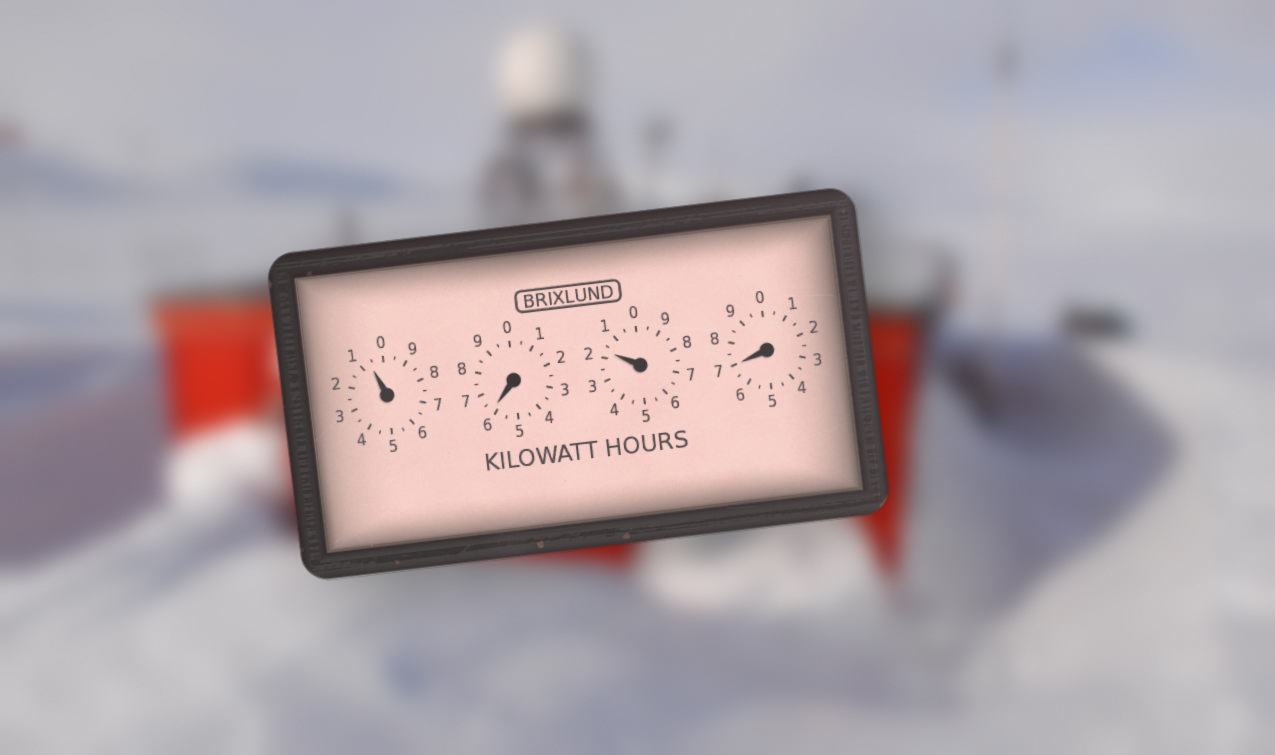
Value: 617
